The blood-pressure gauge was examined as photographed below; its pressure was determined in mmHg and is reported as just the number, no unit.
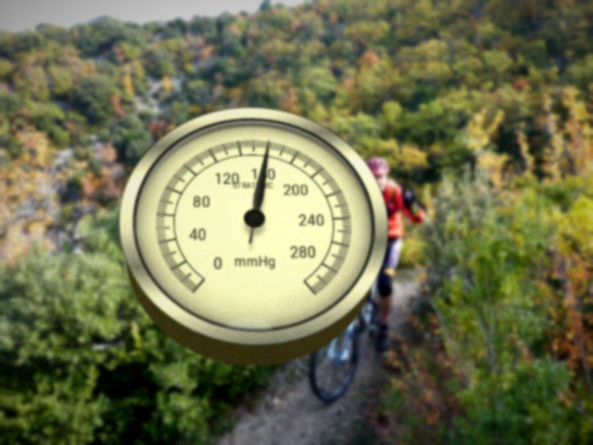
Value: 160
